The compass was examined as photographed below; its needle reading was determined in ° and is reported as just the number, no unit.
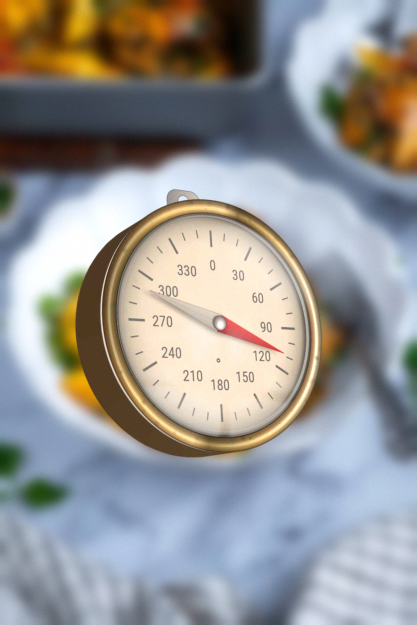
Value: 110
